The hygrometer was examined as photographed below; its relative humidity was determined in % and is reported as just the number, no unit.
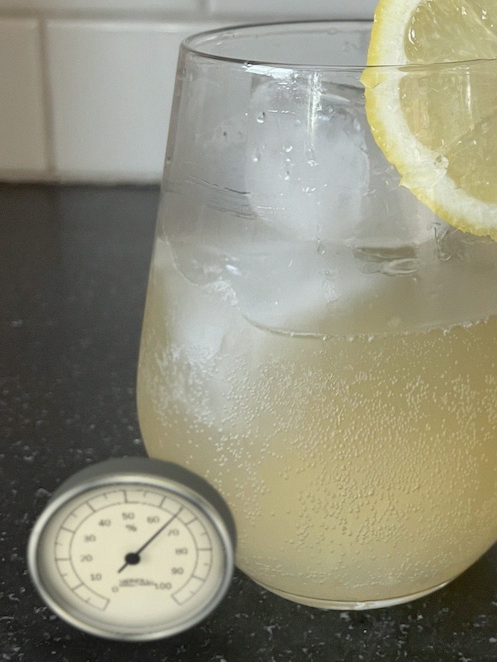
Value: 65
